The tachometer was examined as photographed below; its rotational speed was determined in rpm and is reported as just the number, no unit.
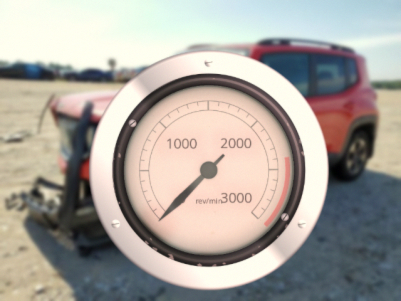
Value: 0
